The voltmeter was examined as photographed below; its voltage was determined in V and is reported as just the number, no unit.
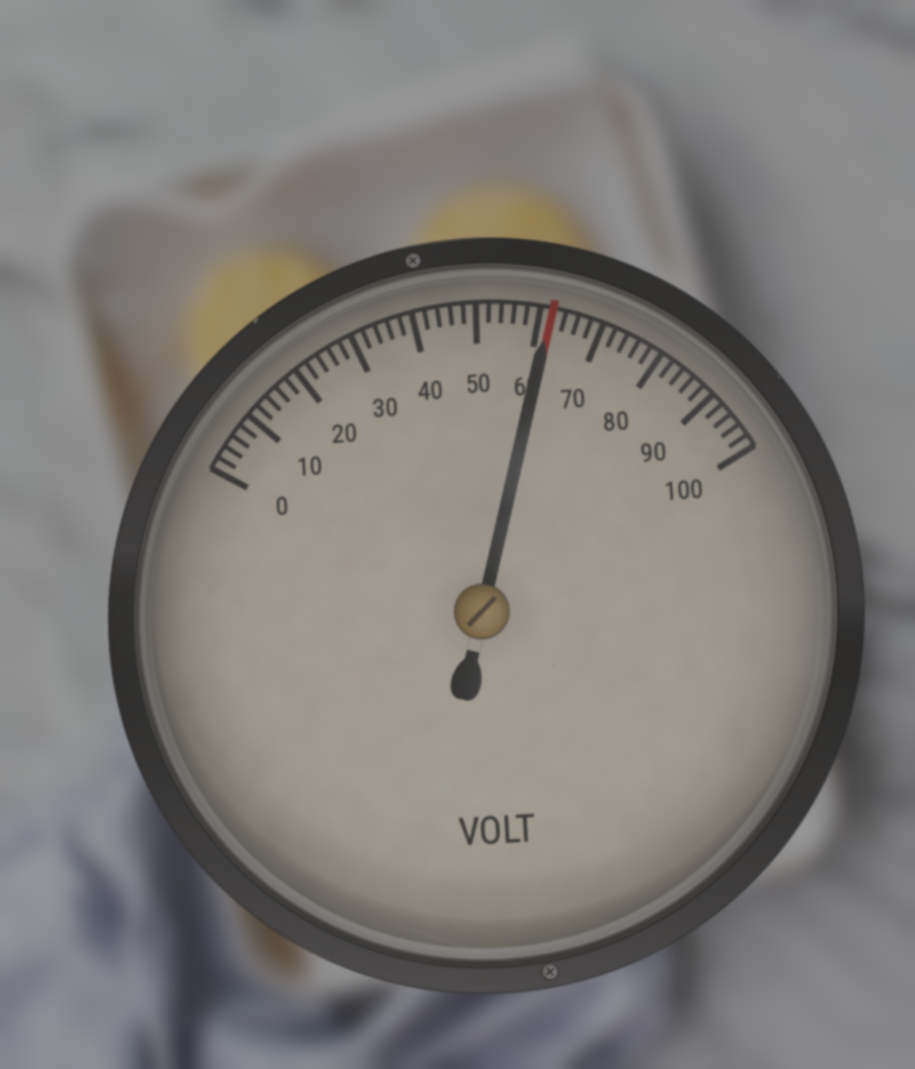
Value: 62
